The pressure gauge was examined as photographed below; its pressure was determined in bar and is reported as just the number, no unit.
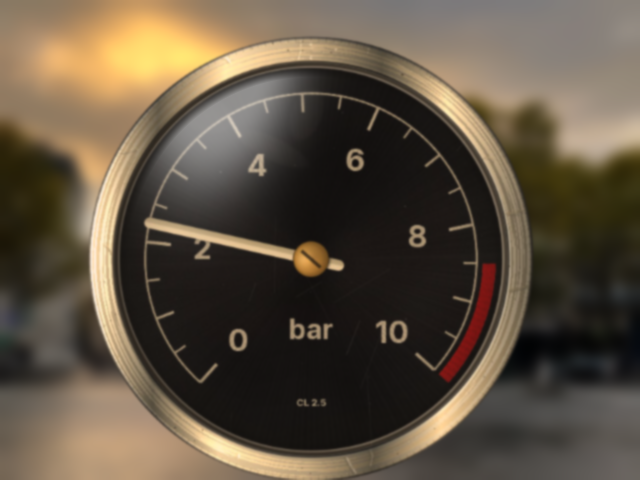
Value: 2.25
